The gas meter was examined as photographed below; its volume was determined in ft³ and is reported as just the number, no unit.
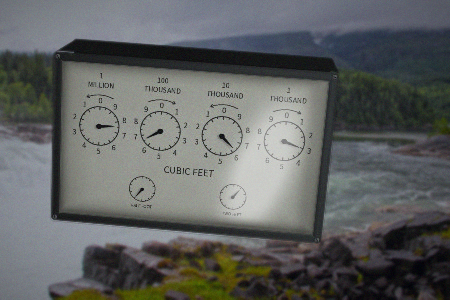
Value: 766300
